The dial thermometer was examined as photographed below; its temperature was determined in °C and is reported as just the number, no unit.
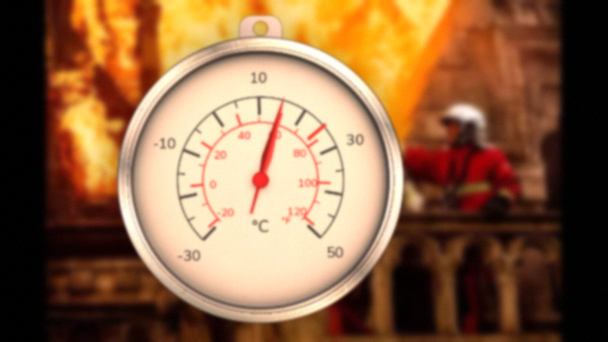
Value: 15
